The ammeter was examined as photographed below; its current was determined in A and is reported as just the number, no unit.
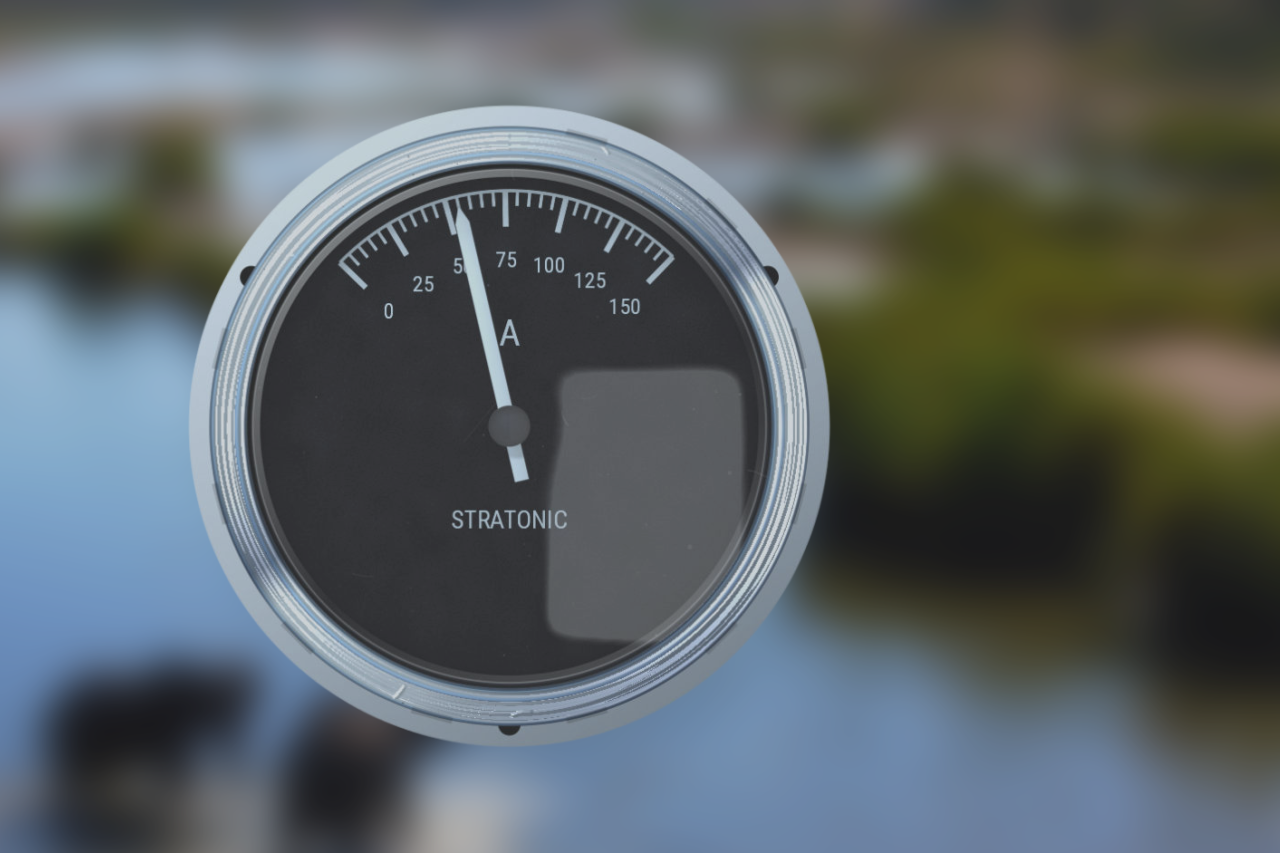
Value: 55
